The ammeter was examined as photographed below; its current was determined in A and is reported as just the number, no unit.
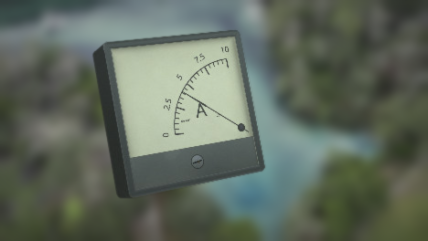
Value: 4
